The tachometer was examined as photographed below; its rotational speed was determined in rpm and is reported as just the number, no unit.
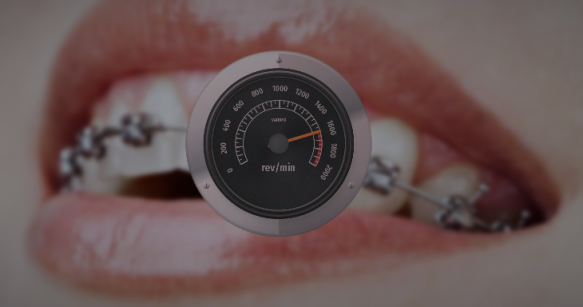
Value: 1600
